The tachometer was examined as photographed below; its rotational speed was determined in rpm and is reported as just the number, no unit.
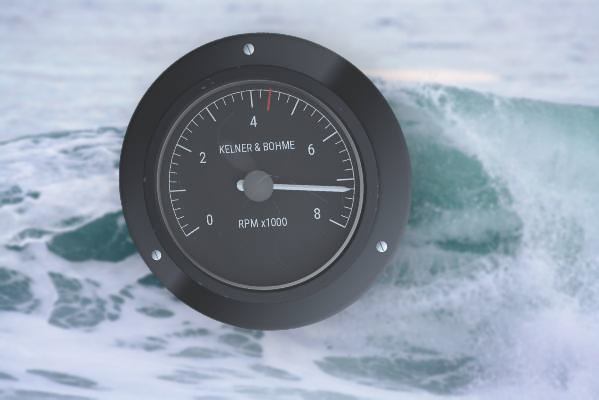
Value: 7200
